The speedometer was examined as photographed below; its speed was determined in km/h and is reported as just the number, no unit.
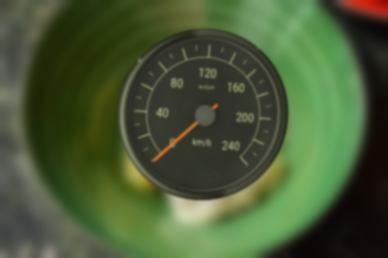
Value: 0
